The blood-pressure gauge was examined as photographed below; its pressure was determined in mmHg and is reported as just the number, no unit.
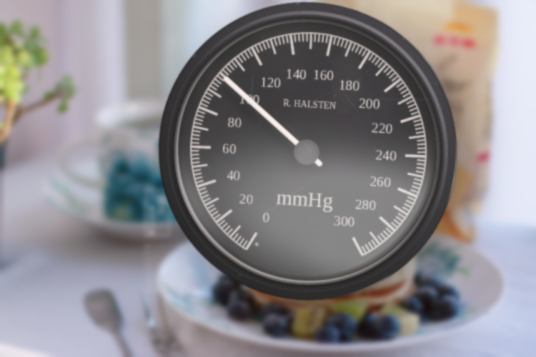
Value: 100
